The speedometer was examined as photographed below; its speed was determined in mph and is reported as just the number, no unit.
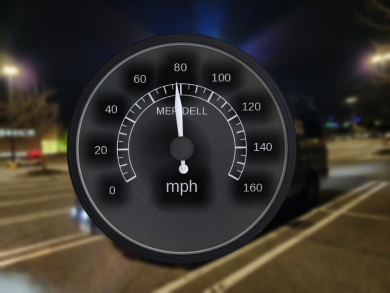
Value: 77.5
